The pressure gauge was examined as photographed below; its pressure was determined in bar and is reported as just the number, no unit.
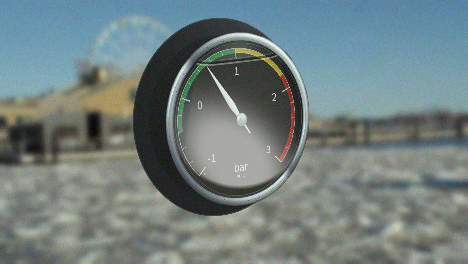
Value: 0.5
